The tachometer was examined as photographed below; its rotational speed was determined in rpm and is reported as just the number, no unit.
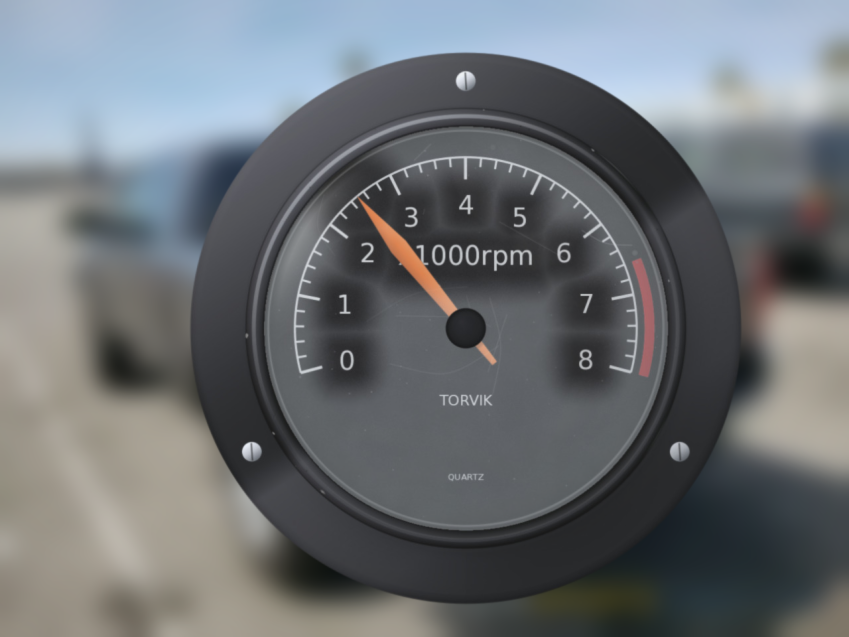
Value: 2500
